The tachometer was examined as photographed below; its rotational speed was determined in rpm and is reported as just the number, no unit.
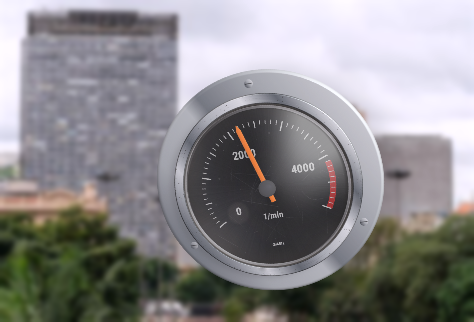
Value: 2200
